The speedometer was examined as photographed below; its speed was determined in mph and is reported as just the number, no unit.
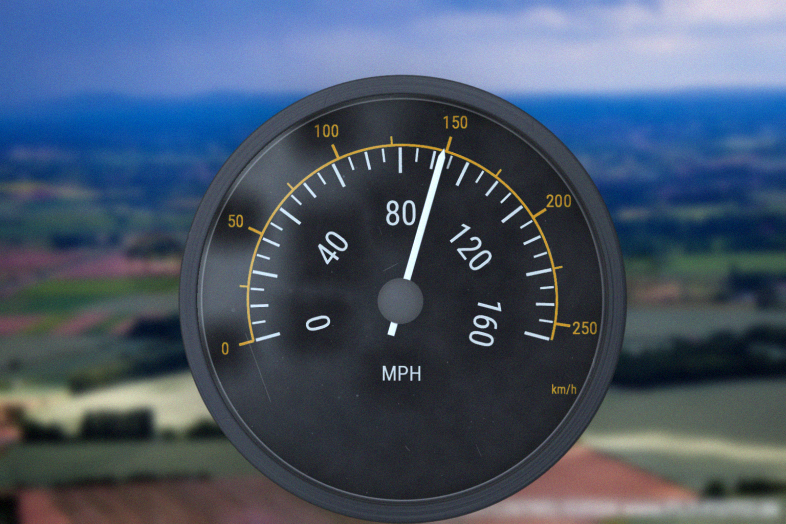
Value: 92.5
